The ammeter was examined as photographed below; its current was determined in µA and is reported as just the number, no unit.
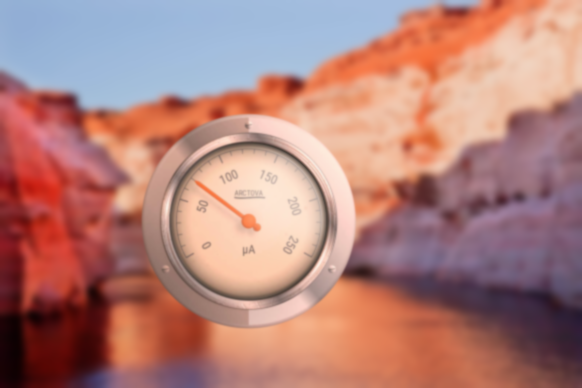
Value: 70
